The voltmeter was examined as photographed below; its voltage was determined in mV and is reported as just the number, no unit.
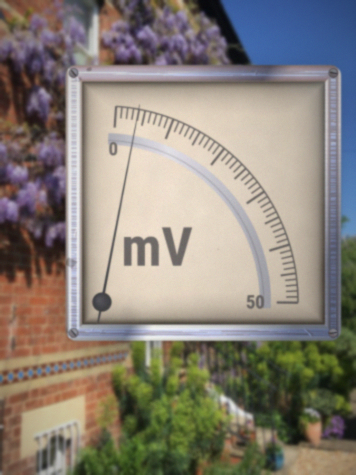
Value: 4
